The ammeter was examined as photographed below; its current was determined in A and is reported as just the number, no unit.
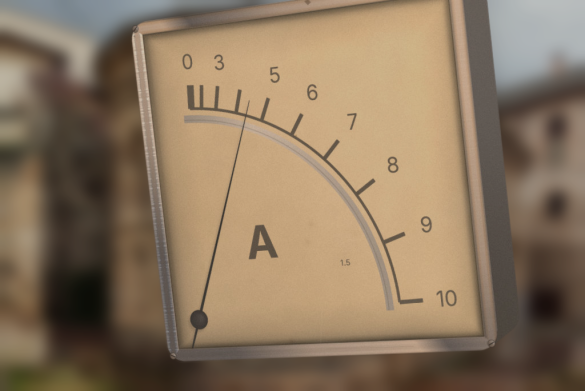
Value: 4.5
